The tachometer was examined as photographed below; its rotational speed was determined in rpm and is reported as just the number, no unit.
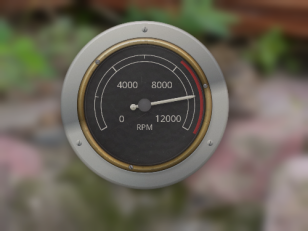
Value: 10000
